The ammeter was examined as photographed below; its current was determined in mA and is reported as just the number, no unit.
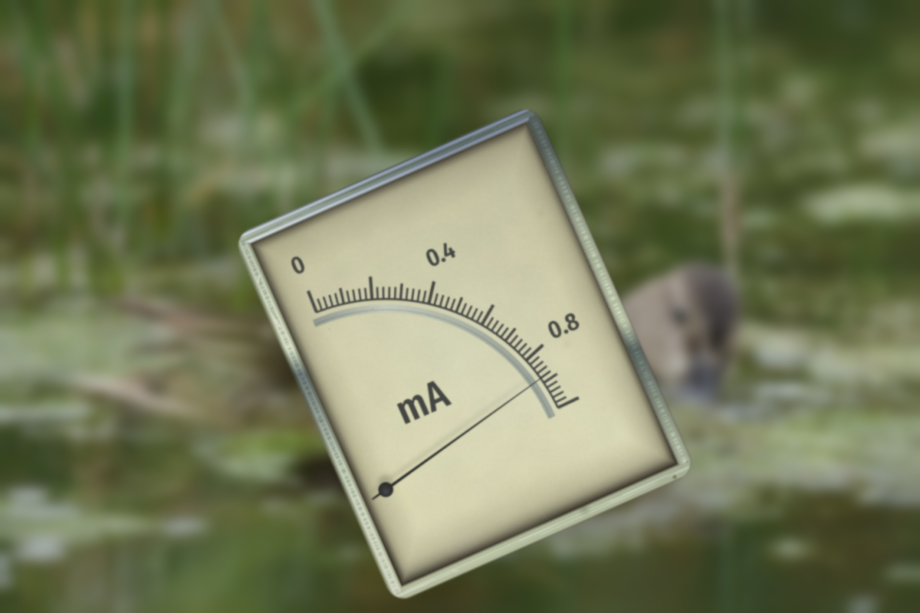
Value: 0.88
